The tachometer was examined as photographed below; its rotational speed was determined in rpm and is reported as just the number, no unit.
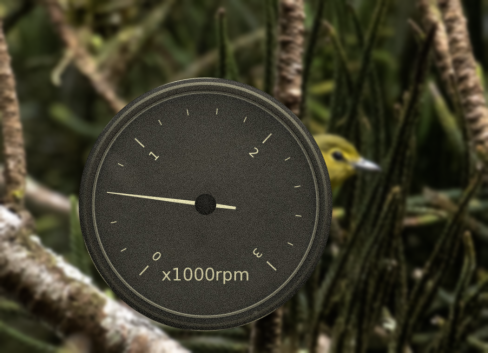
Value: 600
